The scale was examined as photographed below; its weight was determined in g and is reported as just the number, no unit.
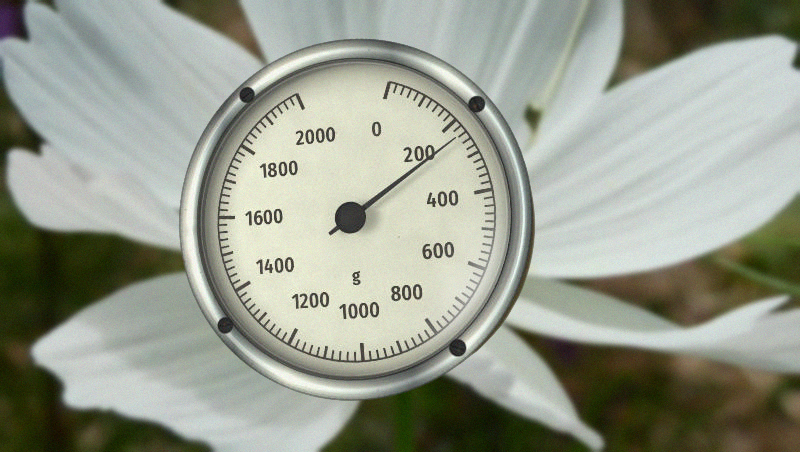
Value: 240
